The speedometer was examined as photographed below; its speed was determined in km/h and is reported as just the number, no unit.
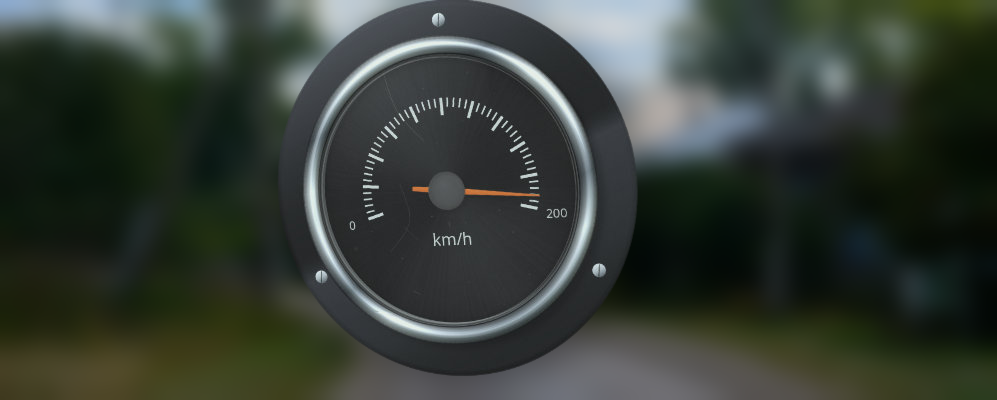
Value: 192
